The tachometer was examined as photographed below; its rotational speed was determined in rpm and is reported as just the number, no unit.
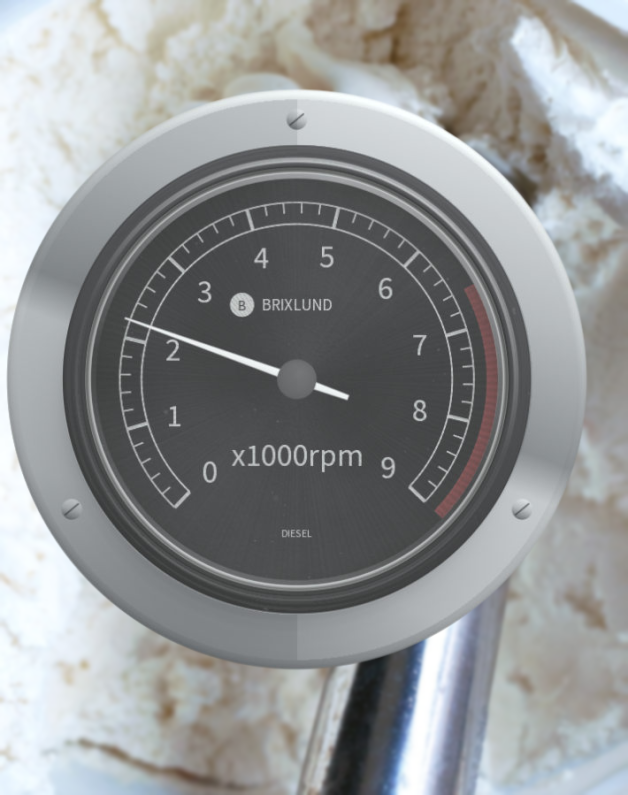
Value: 2200
